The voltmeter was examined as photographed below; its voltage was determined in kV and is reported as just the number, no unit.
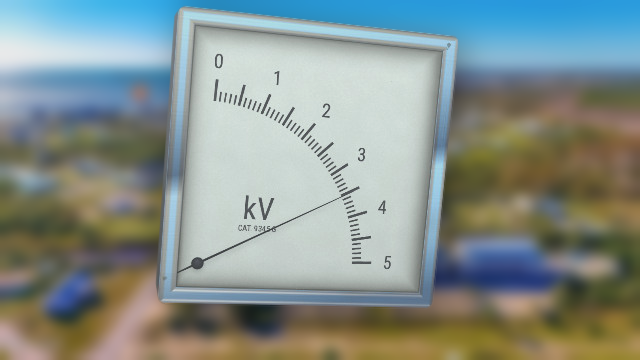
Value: 3.5
